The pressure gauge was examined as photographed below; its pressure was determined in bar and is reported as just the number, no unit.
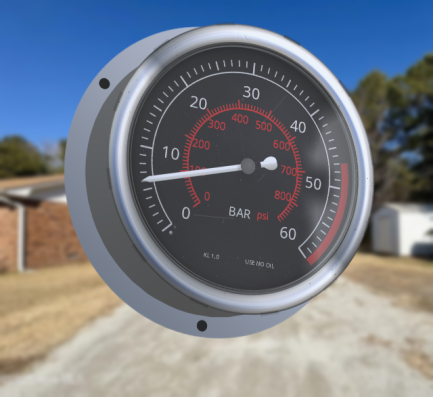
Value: 6
